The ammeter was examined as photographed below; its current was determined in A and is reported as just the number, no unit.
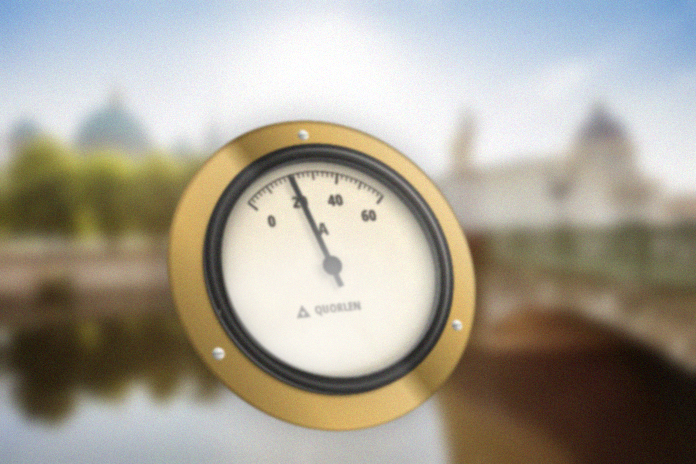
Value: 20
